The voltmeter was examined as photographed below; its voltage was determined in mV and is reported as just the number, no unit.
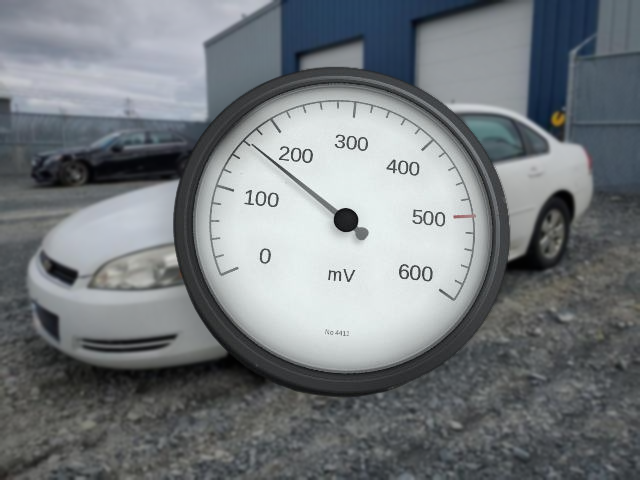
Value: 160
